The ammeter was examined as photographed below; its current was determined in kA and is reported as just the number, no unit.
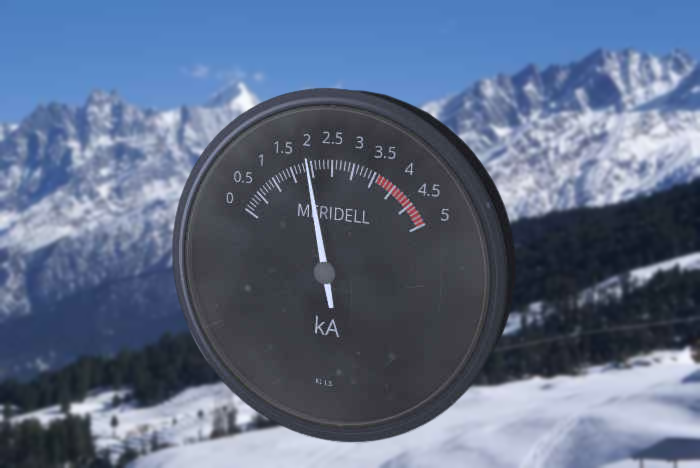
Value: 2
